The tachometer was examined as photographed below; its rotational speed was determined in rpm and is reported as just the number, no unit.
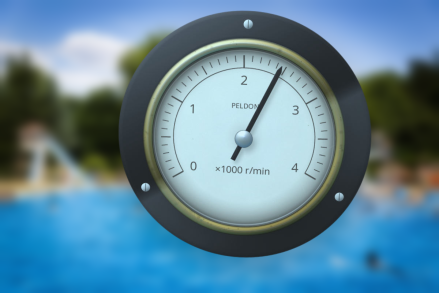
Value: 2450
